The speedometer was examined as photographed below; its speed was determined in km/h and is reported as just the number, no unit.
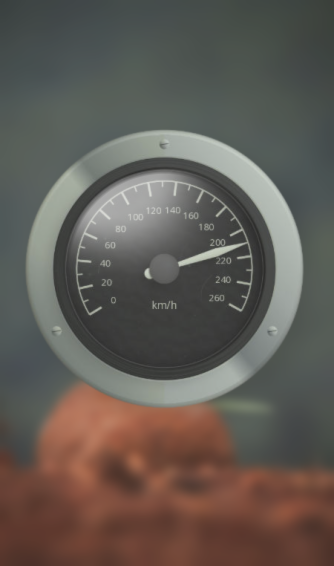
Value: 210
